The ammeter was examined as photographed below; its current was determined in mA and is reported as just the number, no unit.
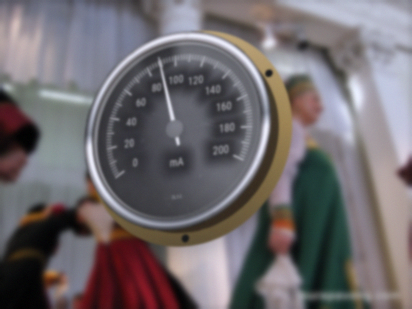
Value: 90
